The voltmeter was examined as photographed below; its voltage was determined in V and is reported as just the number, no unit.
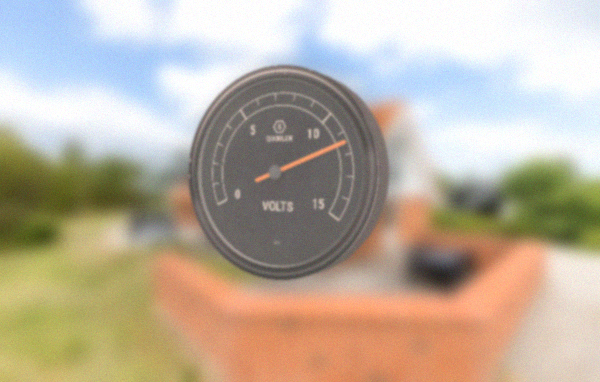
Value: 11.5
